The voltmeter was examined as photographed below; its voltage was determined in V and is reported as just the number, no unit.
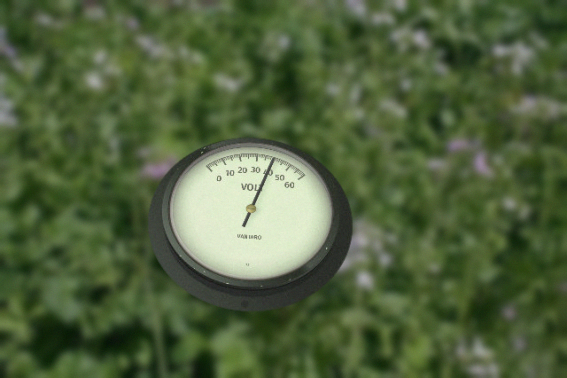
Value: 40
